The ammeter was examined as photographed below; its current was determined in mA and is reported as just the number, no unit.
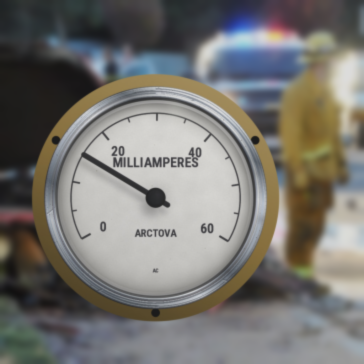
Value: 15
